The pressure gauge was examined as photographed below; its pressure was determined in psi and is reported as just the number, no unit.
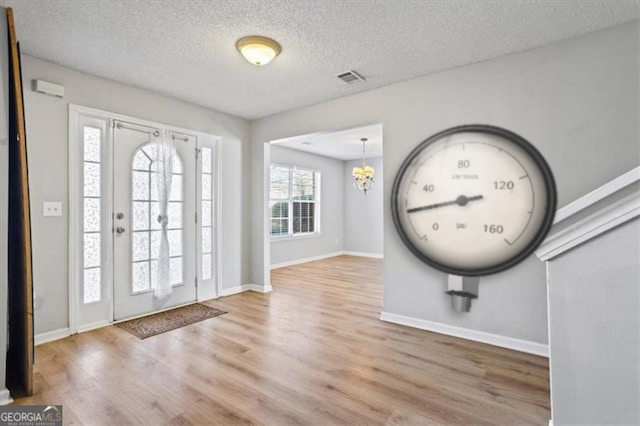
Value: 20
